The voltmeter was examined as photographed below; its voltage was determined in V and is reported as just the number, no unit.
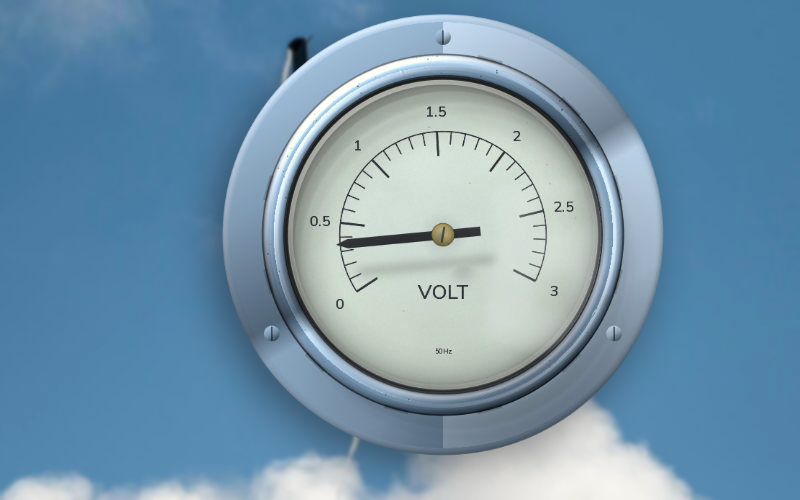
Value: 0.35
